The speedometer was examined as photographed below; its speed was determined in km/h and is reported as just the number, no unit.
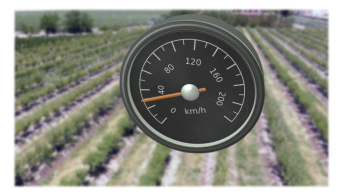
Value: 30
